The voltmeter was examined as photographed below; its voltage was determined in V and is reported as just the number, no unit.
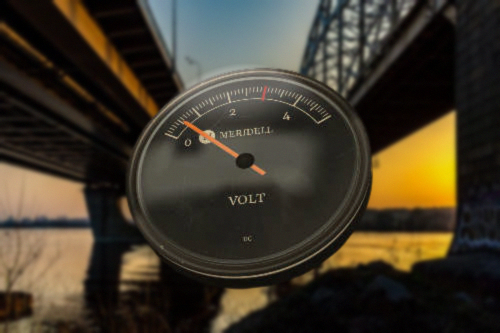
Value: 0.5
